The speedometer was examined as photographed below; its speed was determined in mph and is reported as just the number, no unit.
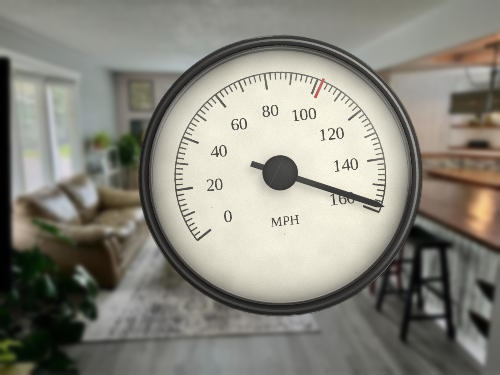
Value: 158
